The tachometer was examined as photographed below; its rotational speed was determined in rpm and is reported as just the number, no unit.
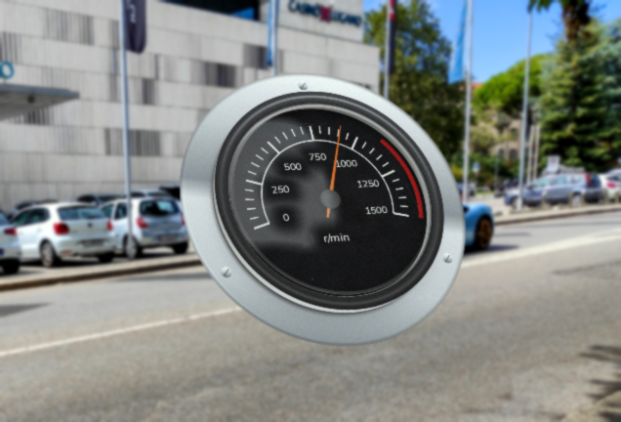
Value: 900
